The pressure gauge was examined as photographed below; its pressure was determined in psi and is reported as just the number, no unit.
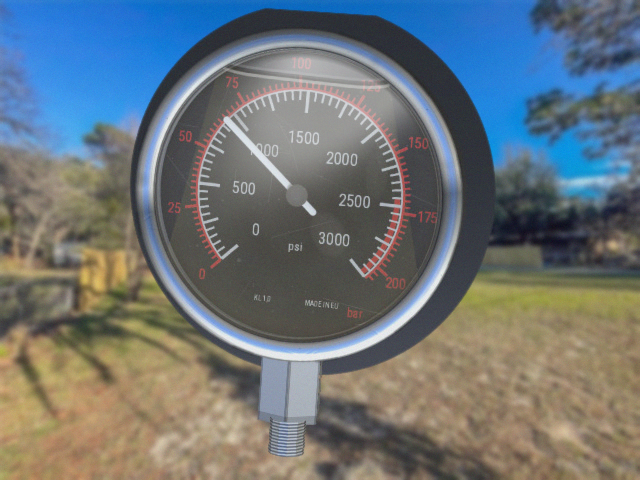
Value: 950
